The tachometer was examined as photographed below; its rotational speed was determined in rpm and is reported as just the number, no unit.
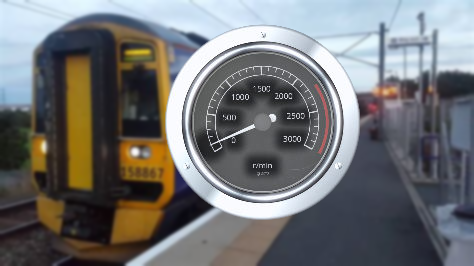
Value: 100
